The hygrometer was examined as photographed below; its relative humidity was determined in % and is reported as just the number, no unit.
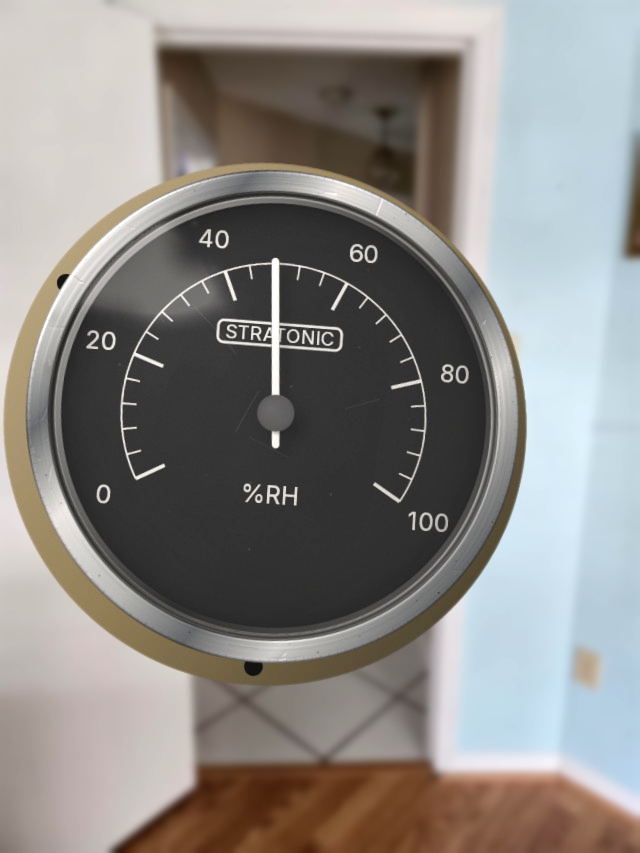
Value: 48
